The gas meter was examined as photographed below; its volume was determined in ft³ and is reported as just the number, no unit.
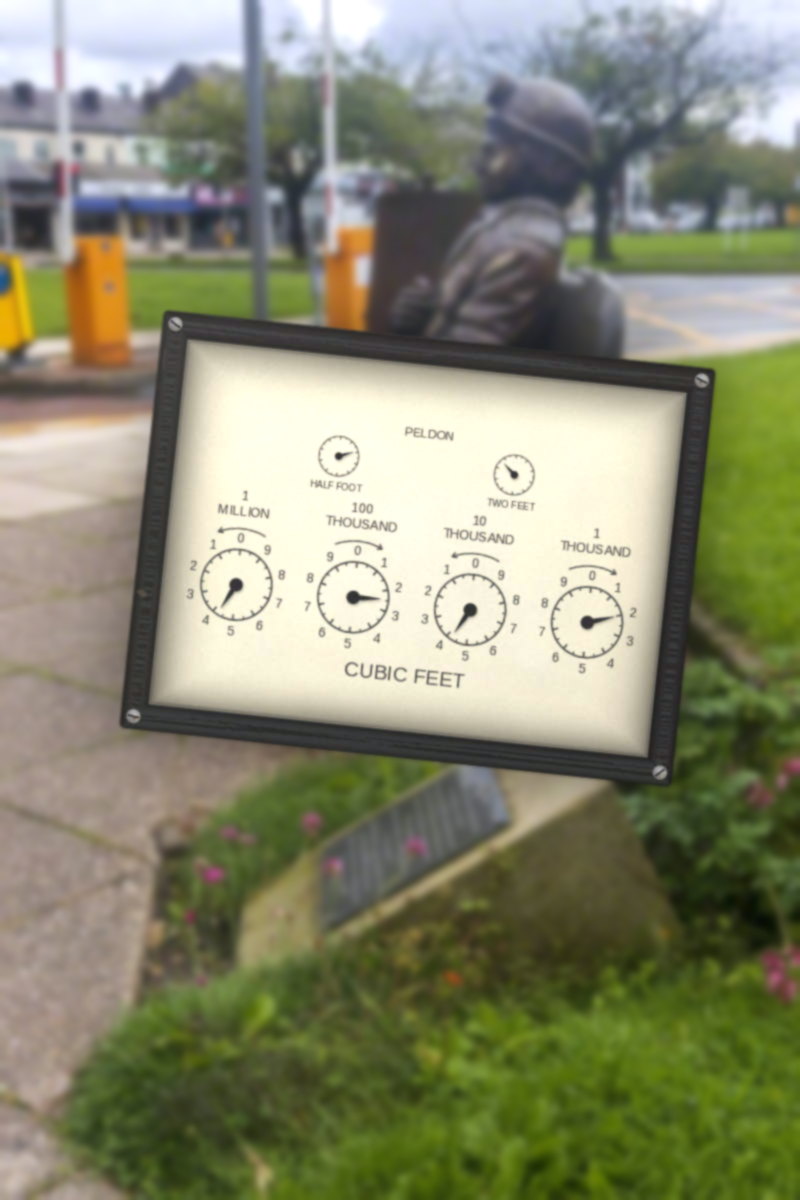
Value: 424200
